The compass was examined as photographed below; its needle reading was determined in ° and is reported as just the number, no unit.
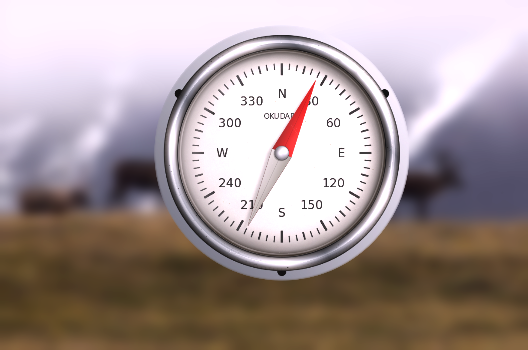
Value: 25
